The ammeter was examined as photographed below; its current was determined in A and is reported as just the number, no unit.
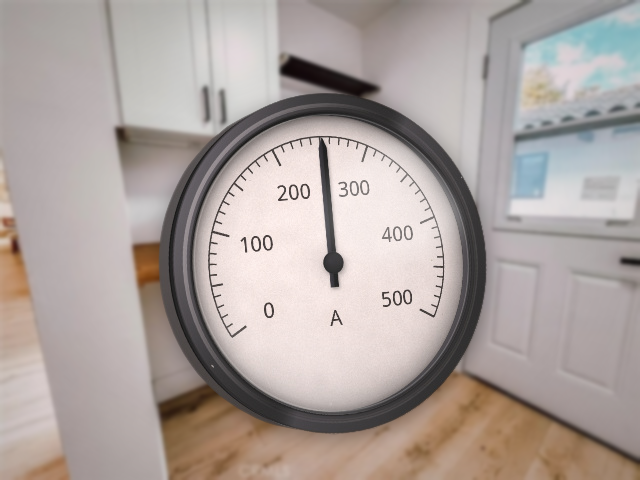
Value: 250
